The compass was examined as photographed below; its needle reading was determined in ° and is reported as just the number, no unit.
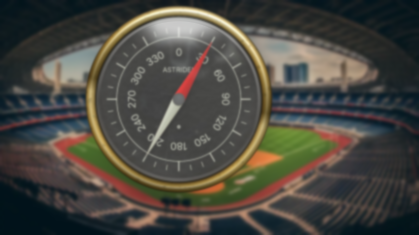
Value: 30
